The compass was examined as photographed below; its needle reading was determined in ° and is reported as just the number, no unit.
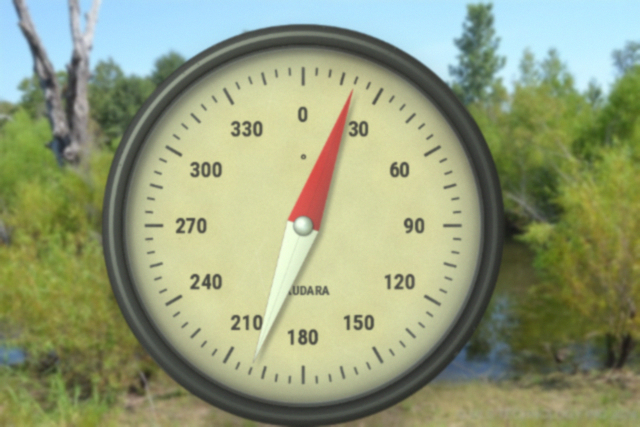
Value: 20
